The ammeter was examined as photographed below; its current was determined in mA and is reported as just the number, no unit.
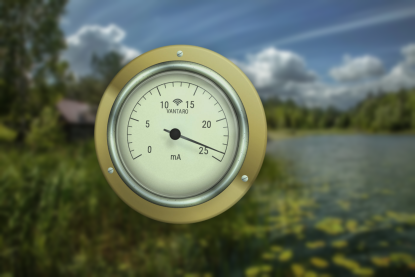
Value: 24
